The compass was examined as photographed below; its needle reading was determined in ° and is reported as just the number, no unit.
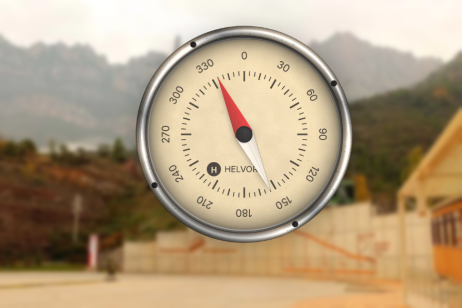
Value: 335
